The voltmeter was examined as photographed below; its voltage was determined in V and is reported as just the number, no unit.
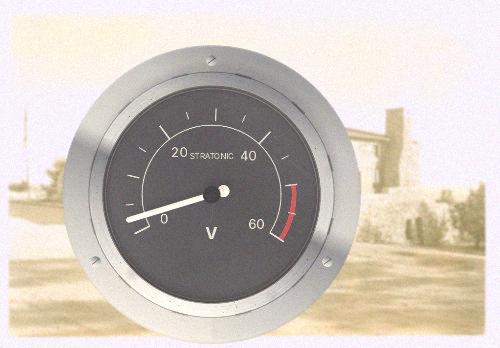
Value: 2.5
